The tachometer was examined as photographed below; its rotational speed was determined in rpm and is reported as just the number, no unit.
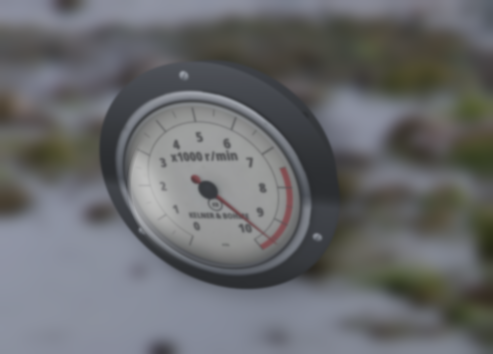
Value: 9500
